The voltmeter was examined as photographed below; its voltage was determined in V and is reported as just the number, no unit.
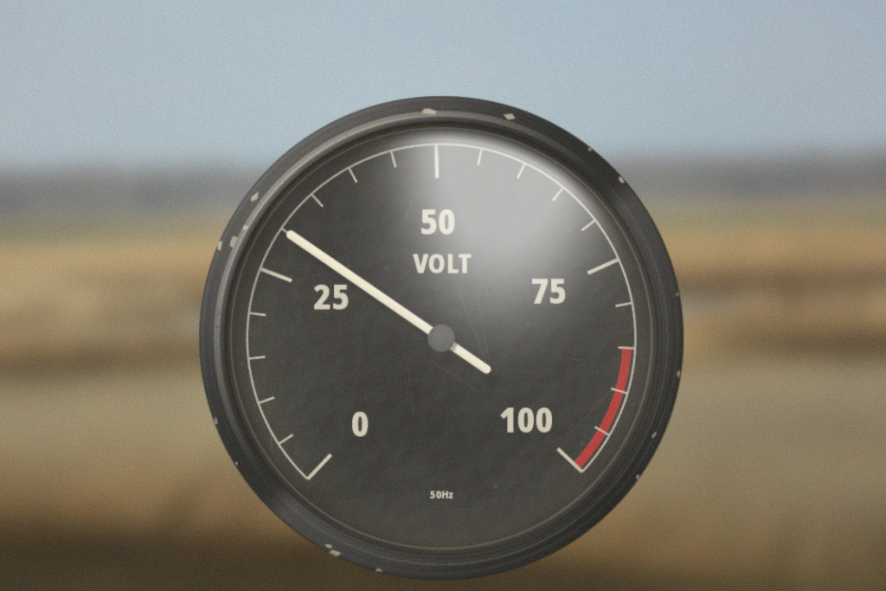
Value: 30
